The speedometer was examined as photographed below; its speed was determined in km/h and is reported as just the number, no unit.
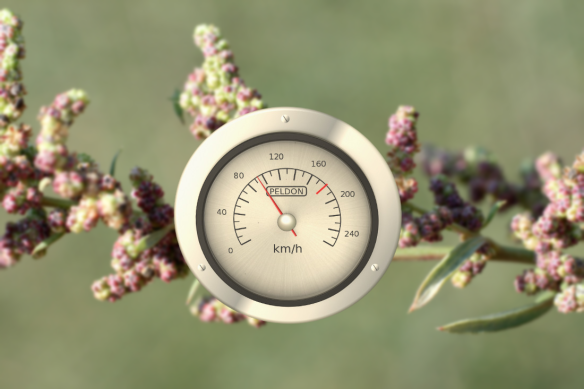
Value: 95
